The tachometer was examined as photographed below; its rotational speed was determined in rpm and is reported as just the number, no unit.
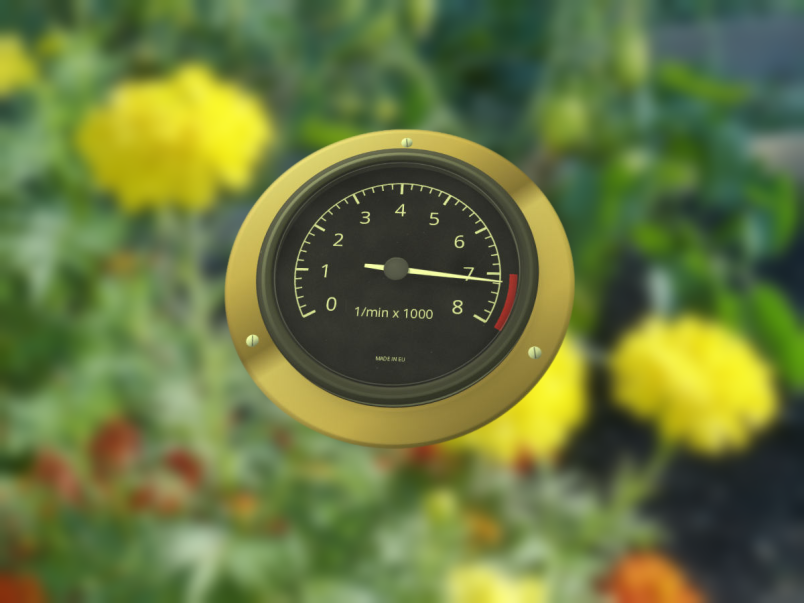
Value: 7200
